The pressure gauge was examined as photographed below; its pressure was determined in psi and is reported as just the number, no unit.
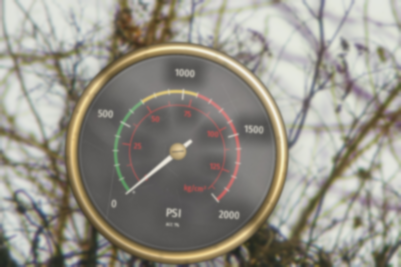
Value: 0
